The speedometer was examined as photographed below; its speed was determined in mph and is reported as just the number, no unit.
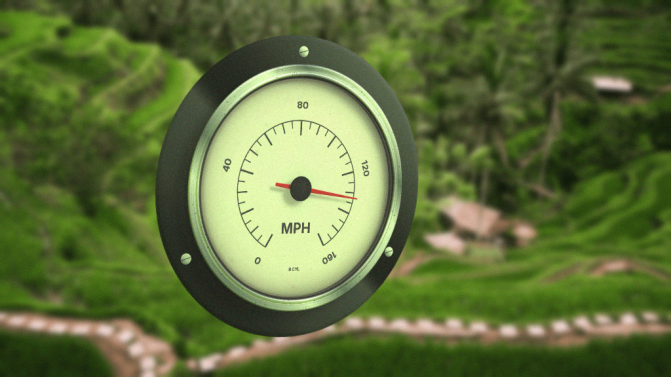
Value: 132.5
